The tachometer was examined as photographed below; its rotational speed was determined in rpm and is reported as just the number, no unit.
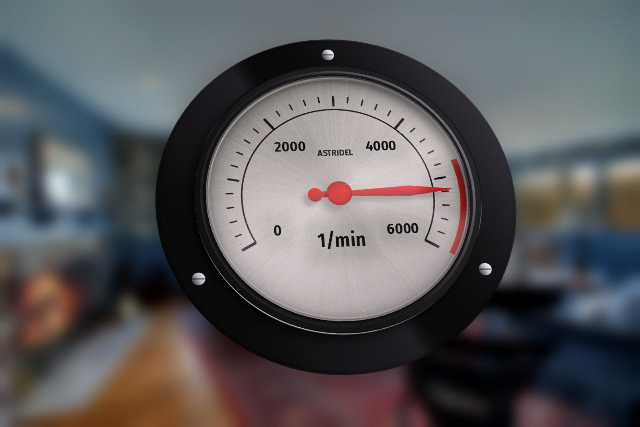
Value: 5200
